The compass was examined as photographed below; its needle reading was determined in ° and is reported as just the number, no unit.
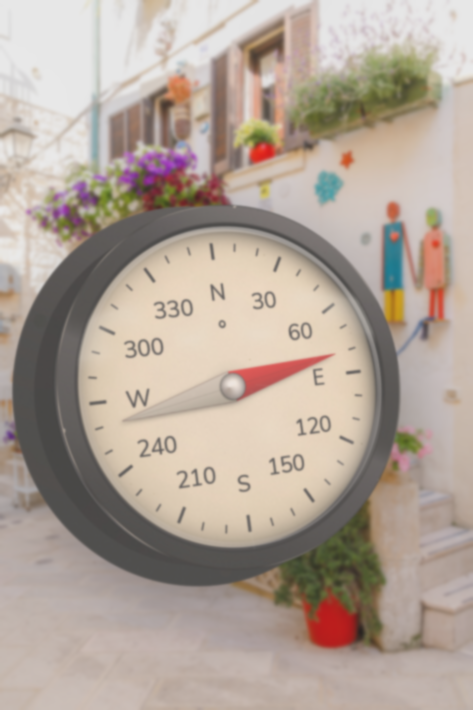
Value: 80
